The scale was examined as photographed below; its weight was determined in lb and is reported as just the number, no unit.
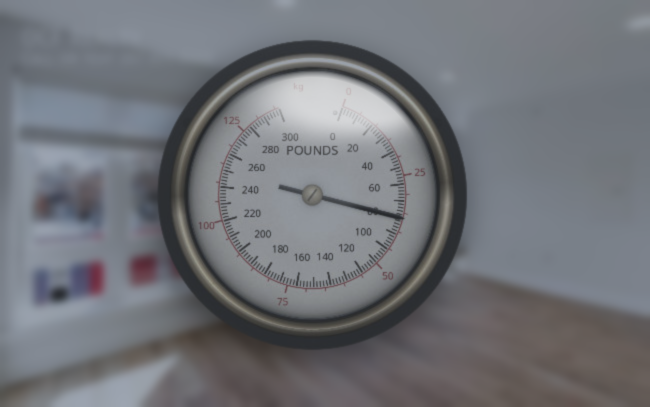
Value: 80
